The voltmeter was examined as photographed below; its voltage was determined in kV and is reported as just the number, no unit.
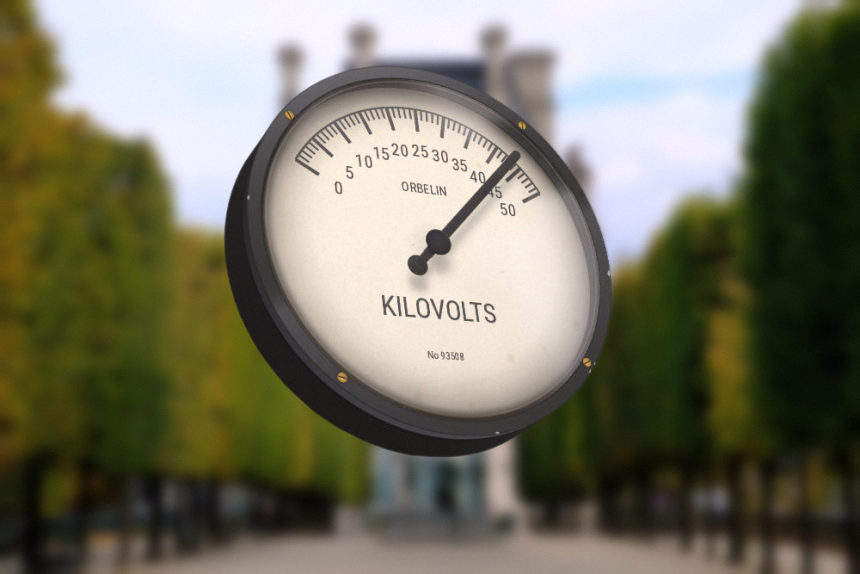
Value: 43
